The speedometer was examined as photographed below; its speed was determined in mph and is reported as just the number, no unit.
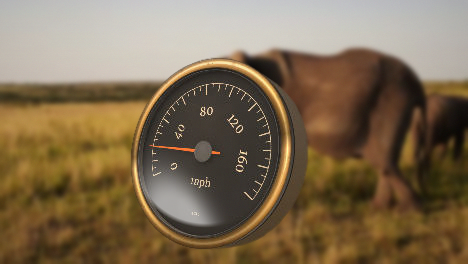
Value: 20
